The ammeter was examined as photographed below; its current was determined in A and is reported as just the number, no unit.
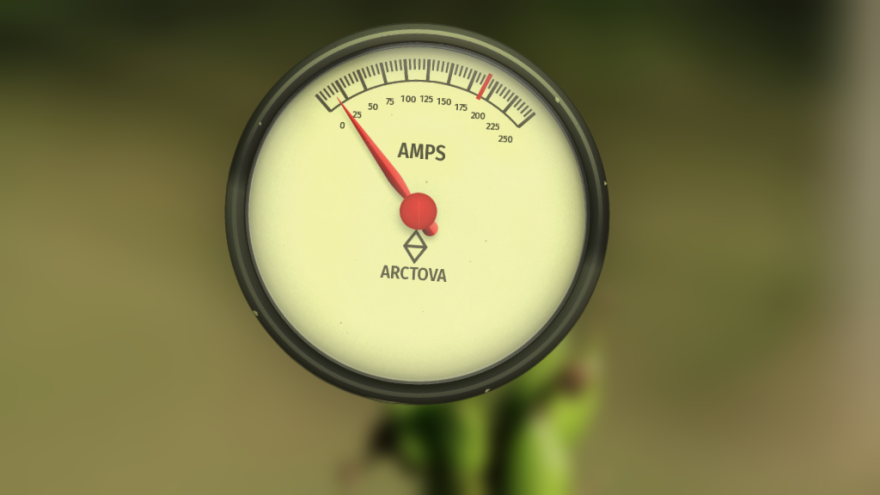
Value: 15
